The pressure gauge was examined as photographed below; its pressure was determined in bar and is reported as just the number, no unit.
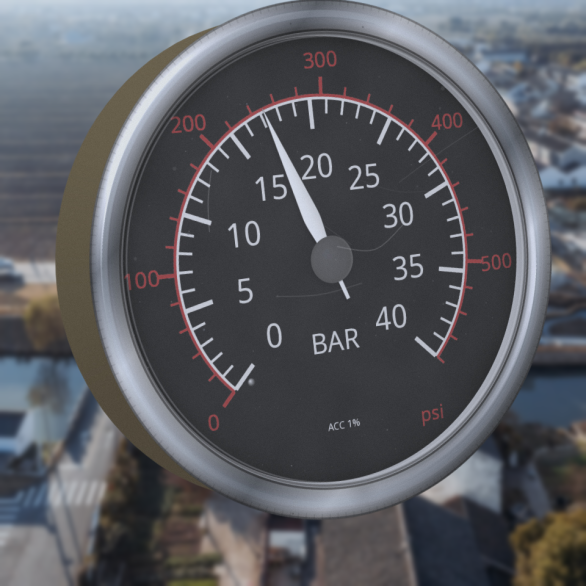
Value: 17
